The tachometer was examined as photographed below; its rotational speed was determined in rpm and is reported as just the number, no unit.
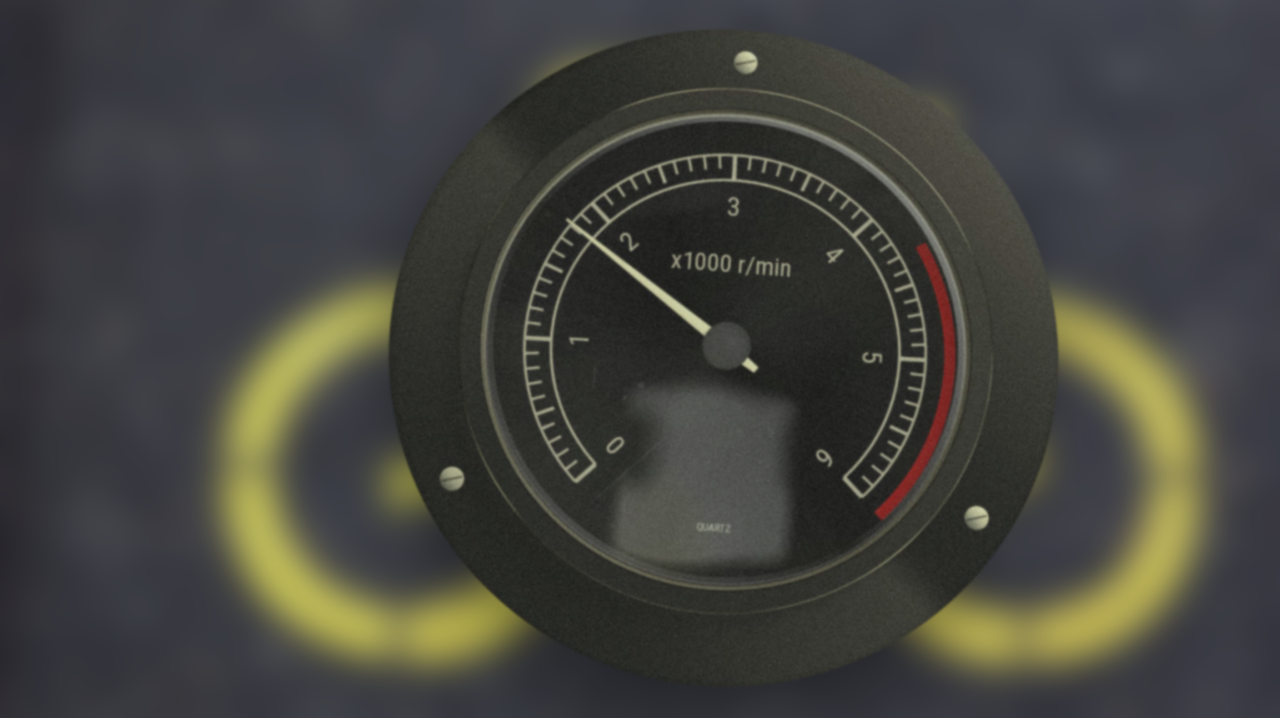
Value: 1800
